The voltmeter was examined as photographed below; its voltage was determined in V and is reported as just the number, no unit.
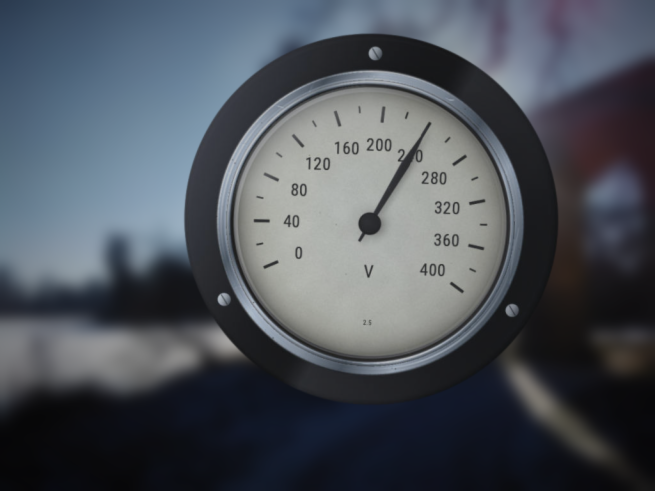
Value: 240
